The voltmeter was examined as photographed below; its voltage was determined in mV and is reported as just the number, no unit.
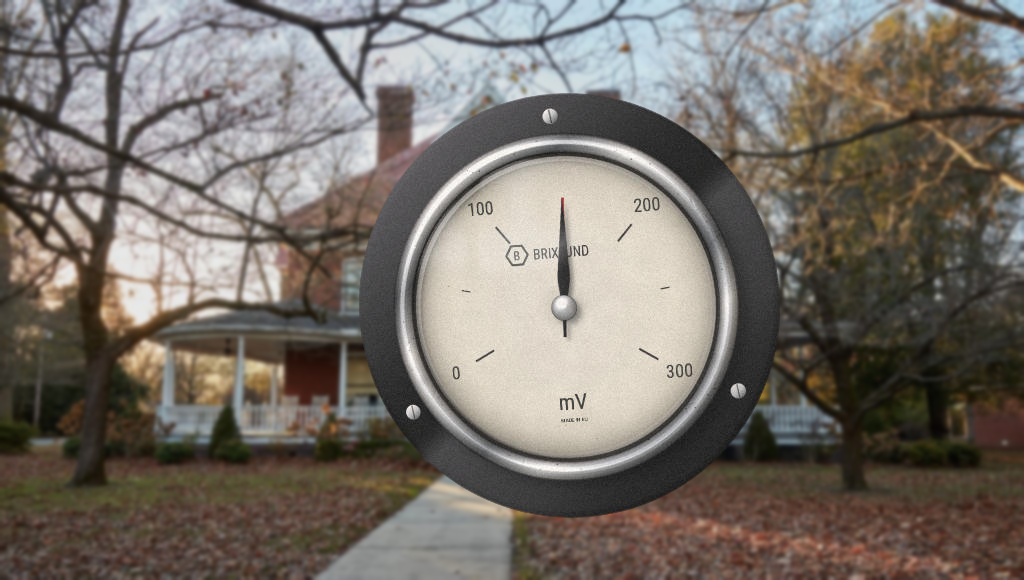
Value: 150
